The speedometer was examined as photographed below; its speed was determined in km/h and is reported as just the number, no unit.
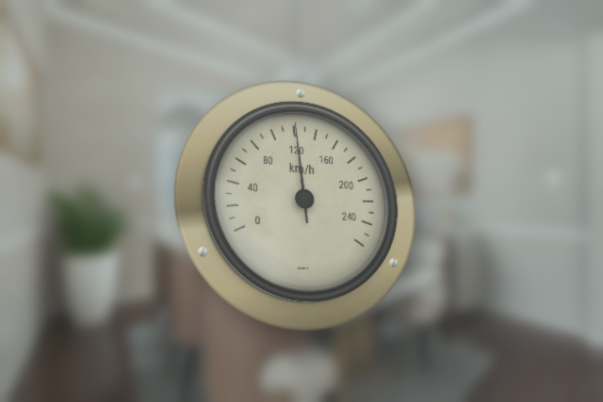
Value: 120
